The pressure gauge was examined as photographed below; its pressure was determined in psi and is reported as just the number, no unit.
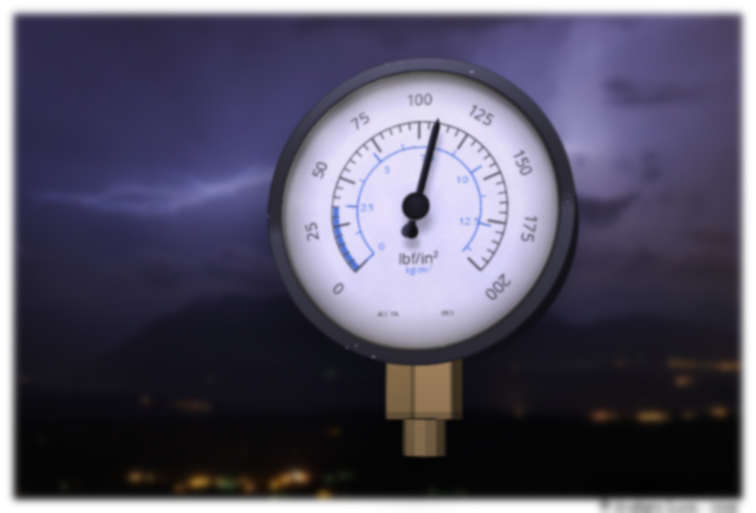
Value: 110
